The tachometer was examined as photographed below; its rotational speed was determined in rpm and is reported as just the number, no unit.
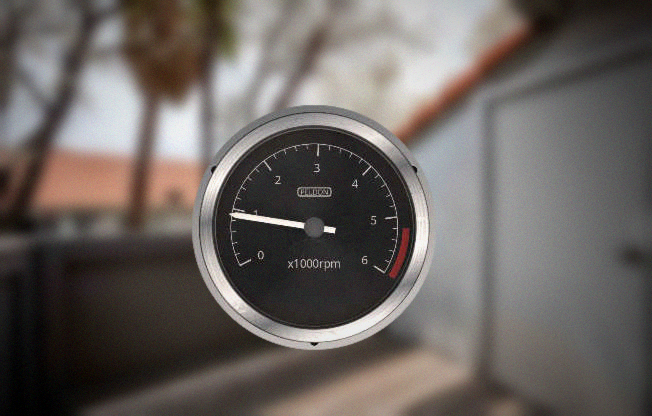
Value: 900
